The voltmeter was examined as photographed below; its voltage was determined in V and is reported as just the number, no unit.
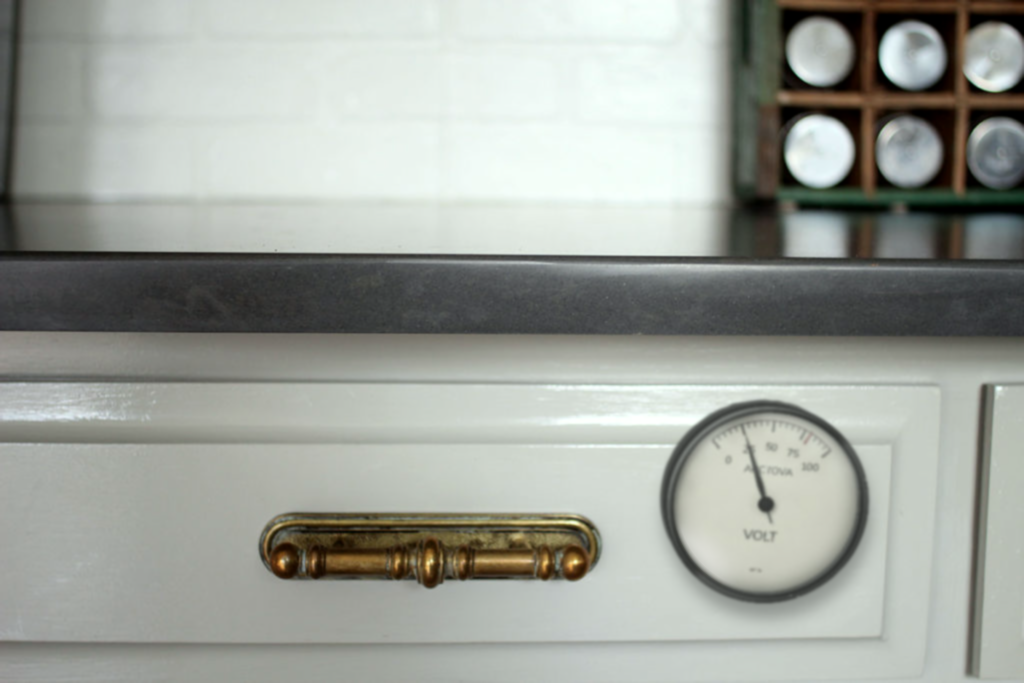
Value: 25
